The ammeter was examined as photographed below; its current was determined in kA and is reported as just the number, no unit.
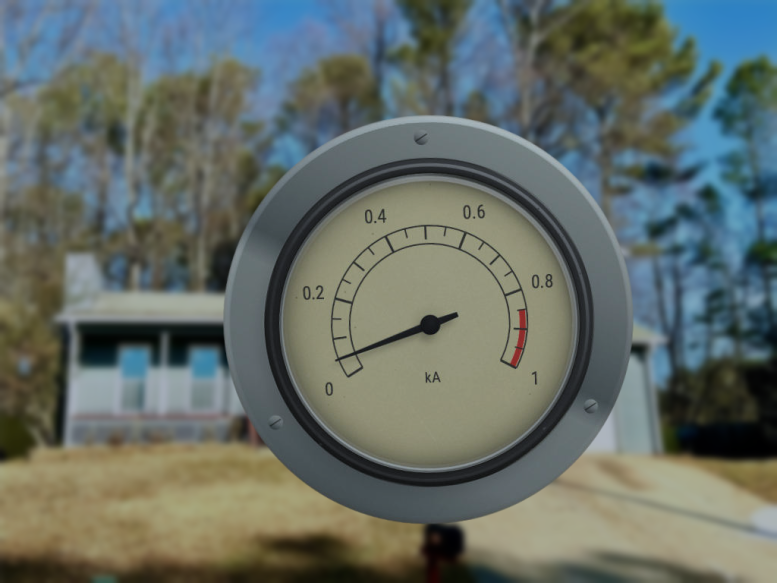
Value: 0.05
